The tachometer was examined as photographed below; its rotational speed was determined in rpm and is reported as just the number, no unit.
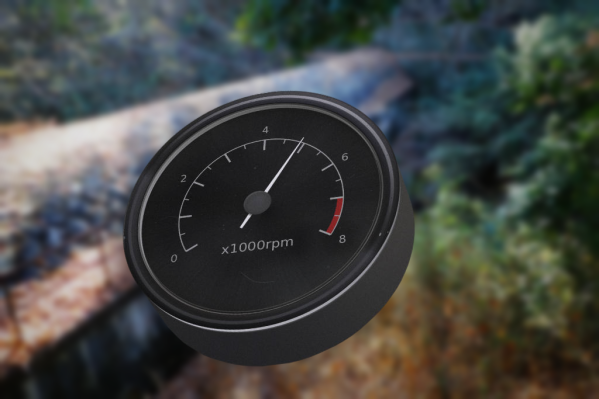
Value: 5000
